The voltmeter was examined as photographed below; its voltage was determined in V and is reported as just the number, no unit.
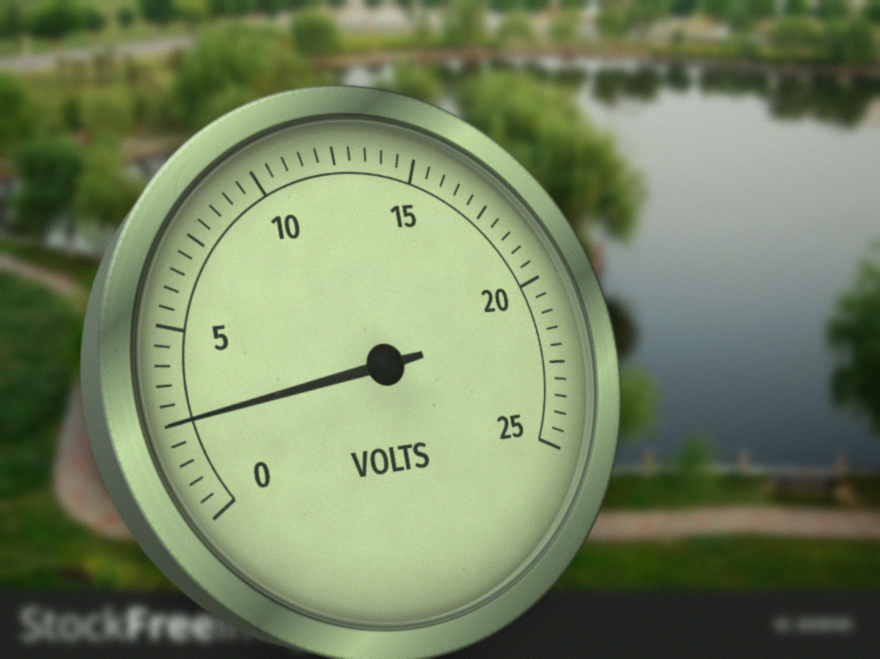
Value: 2.5
